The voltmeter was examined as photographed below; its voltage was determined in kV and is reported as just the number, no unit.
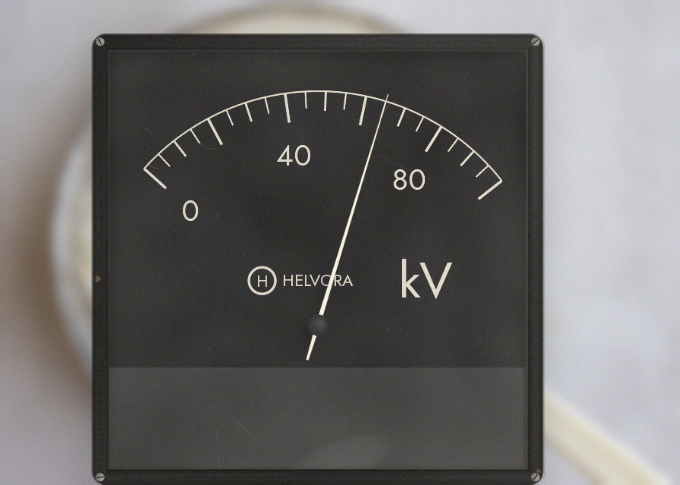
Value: 65
